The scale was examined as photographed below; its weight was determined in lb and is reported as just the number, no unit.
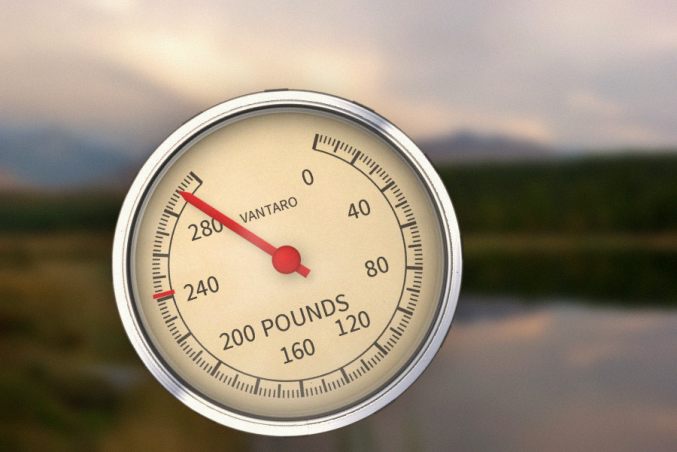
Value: 290
